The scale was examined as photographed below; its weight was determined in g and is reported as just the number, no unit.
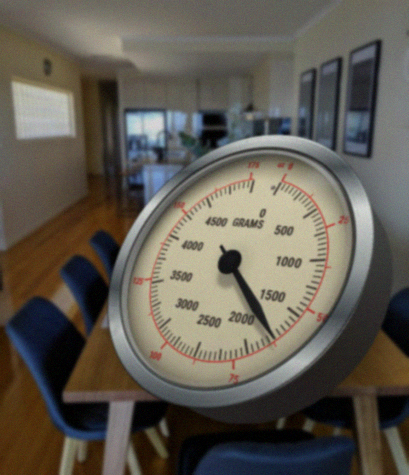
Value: 1750
